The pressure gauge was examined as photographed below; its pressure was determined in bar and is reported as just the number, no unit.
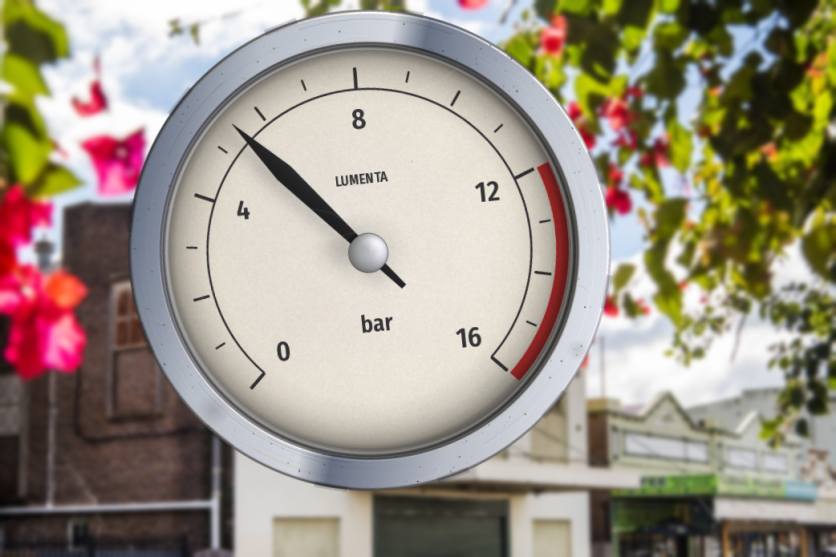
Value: 5.5
